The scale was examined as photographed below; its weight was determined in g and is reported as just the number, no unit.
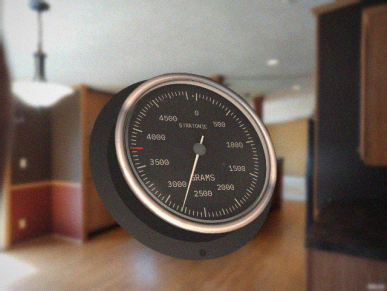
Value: 2800
